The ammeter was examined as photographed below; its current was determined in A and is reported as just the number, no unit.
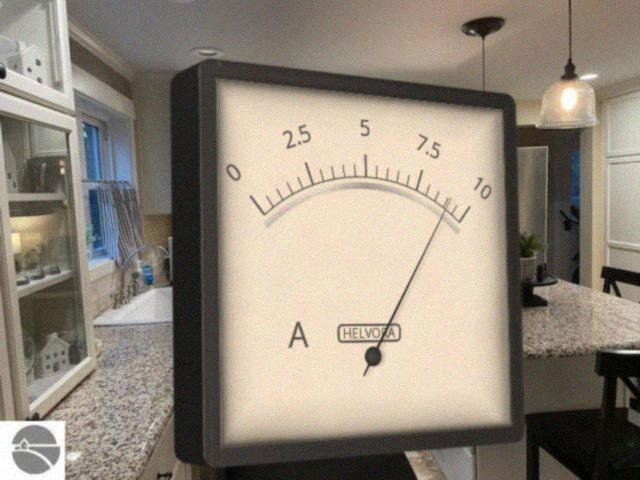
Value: 9
